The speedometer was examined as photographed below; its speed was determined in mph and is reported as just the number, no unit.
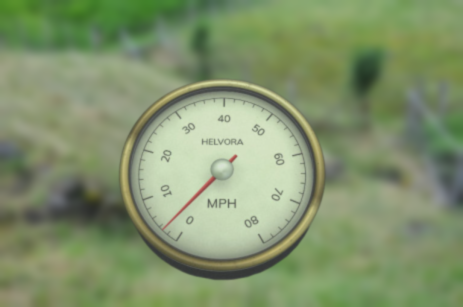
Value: 3
